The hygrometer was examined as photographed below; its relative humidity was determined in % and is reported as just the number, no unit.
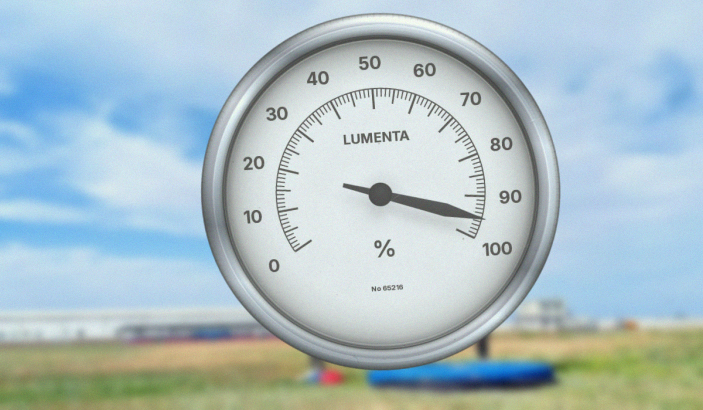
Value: 95
